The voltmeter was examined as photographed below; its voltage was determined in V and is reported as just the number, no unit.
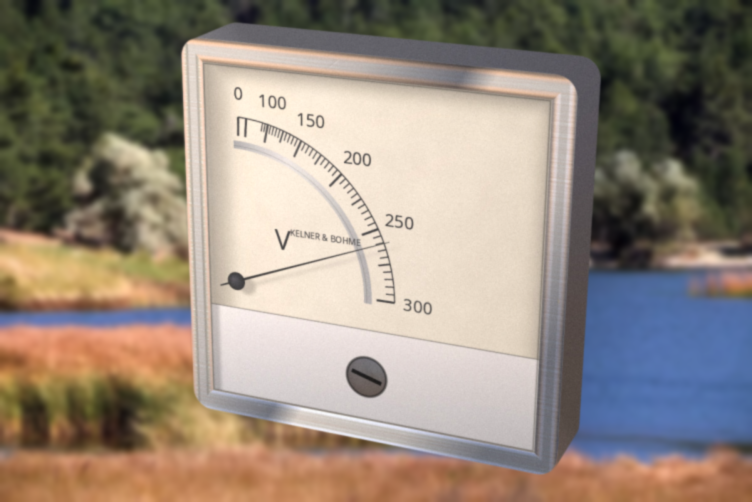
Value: 260
